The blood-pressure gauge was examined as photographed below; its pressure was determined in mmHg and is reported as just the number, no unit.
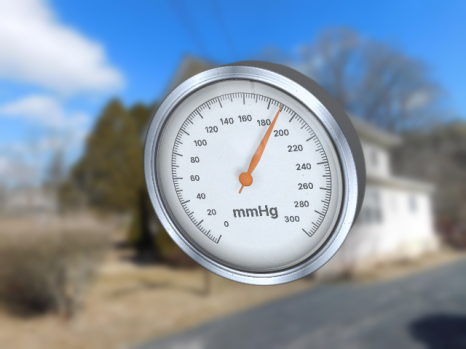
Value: 190
